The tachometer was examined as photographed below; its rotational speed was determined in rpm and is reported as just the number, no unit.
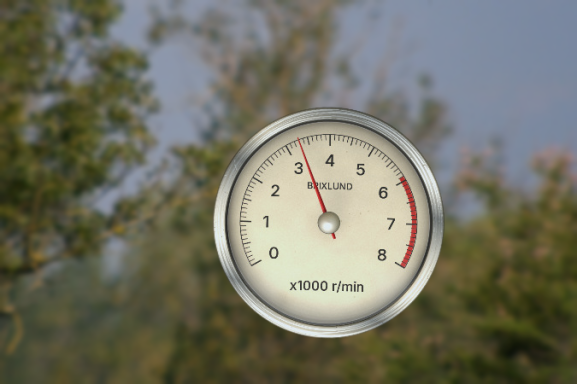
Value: 3300
